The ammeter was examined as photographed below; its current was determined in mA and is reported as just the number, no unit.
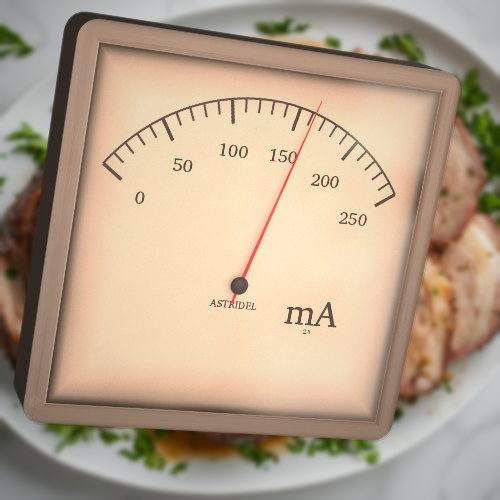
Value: 160
